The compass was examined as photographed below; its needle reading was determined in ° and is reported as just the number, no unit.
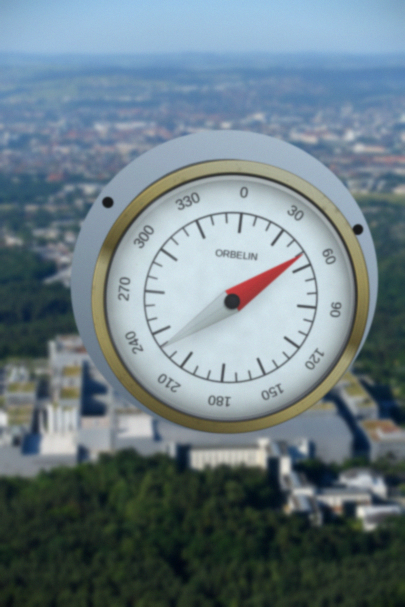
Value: 50
